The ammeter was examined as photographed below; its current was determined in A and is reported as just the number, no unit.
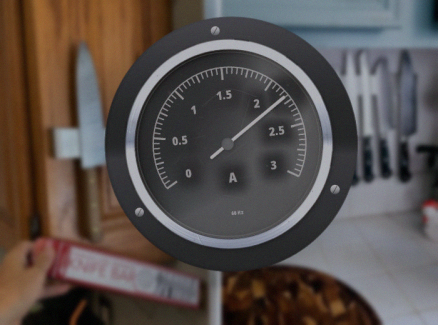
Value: 2.2
